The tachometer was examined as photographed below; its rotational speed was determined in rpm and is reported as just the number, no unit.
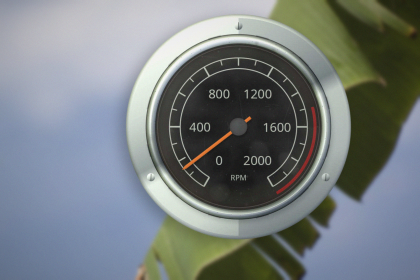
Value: 150
